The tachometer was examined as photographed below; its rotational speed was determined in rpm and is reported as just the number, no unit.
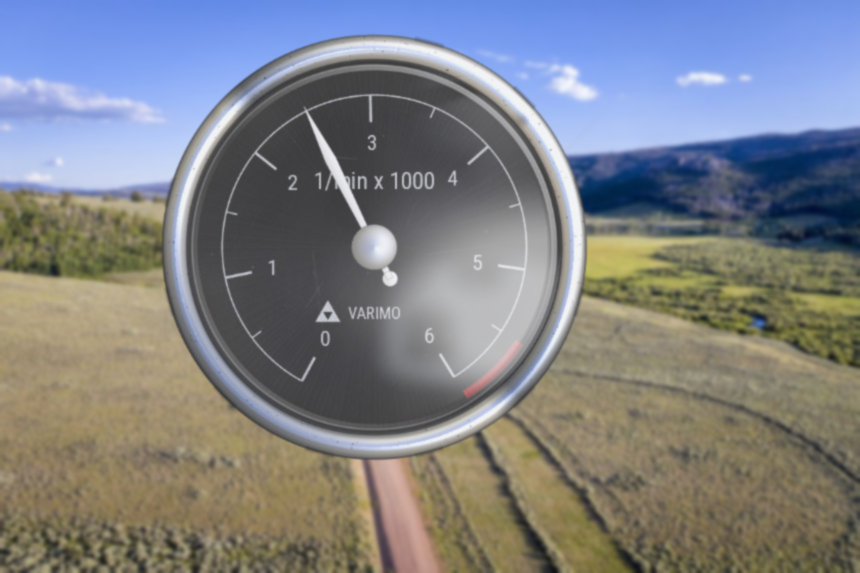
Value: 2500
